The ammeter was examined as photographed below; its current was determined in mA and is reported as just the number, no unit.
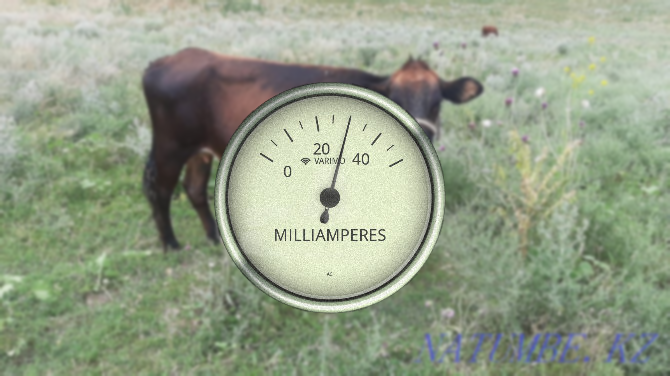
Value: 30
